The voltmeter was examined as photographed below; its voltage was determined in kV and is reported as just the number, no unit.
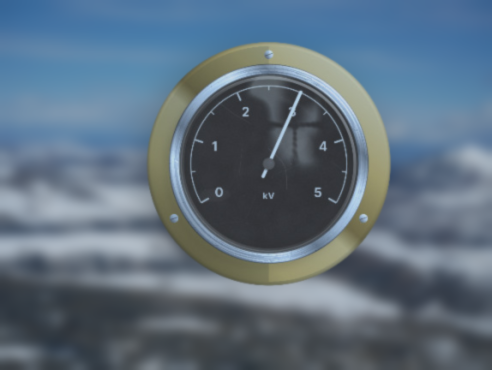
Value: 3
